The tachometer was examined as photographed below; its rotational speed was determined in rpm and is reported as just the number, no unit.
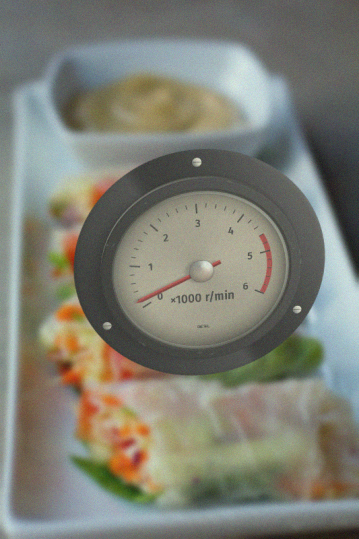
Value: 200
